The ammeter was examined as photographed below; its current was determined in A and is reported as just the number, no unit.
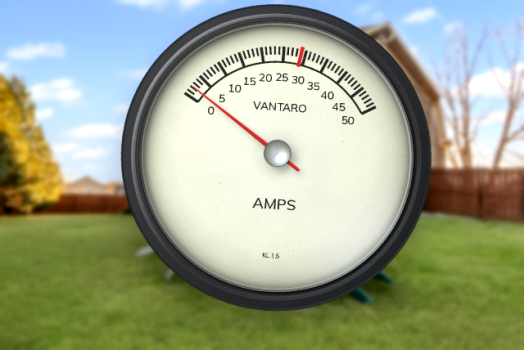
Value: 2
